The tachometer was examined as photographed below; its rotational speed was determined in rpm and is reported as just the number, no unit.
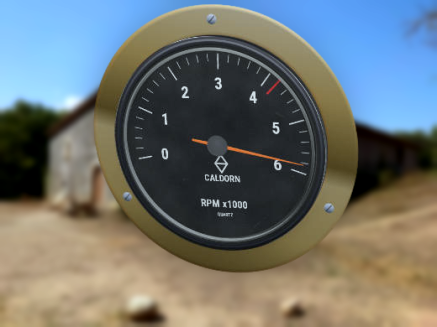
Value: 5800
